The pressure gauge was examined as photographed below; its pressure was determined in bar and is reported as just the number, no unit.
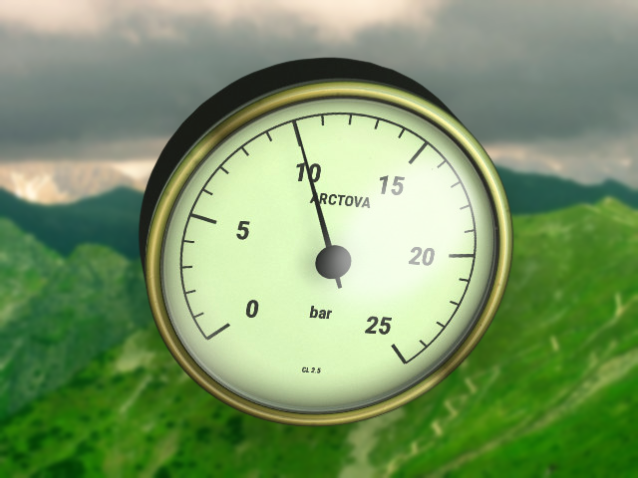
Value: 10
